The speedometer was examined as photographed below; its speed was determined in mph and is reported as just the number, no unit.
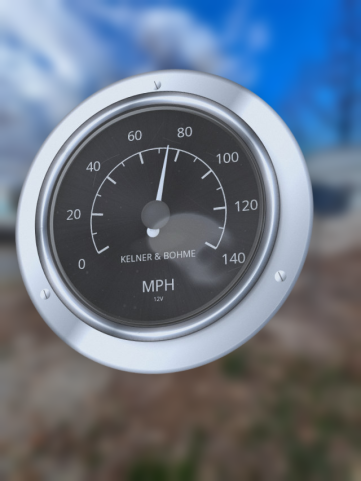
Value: 75
